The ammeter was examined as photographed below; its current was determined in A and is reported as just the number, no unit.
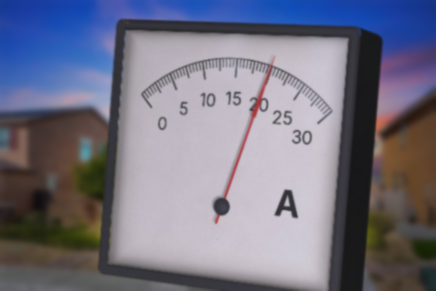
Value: 20
